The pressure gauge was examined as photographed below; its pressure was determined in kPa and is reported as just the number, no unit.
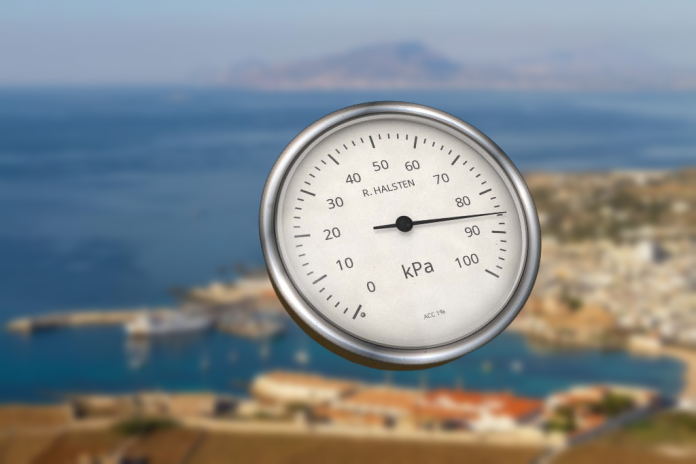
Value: 86
